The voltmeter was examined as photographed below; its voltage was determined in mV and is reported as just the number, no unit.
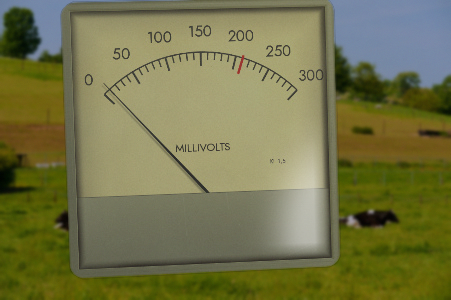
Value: 10
